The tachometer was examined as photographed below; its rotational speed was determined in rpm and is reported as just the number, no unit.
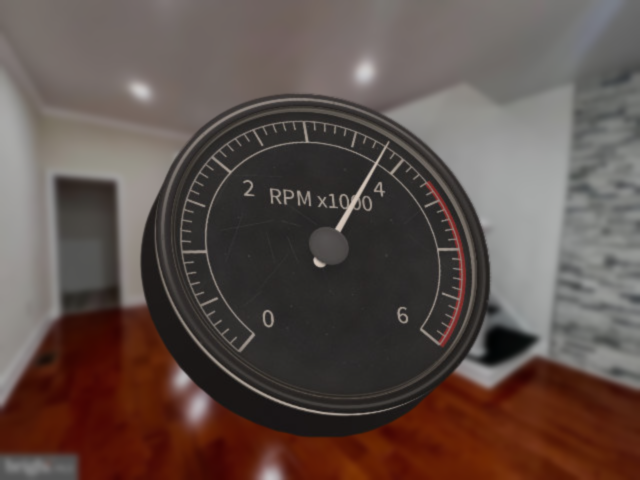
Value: 3800
